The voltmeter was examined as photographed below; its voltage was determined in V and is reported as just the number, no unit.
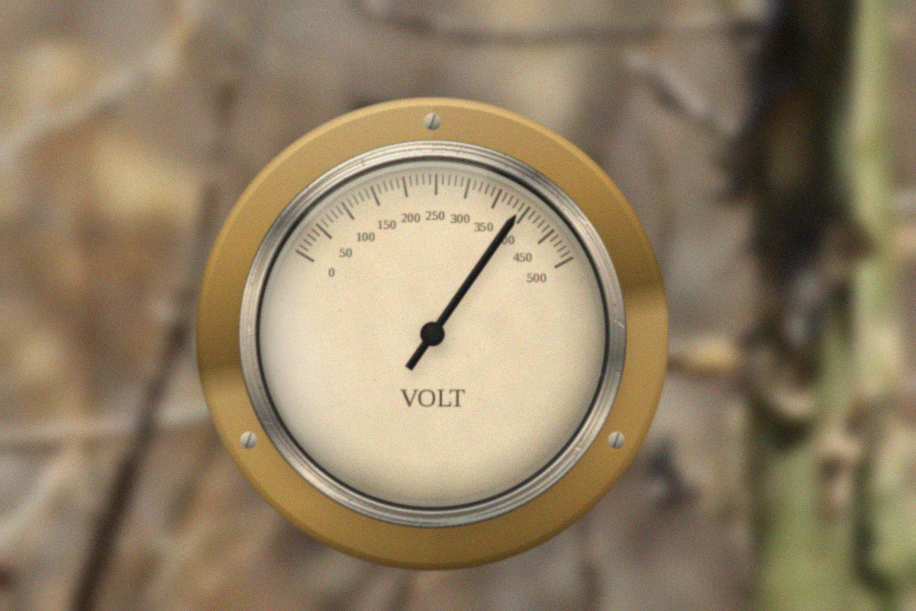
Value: 390
